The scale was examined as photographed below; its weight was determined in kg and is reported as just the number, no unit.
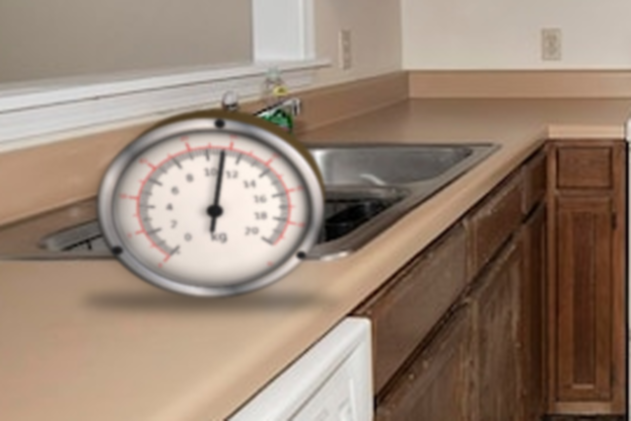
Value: 11
